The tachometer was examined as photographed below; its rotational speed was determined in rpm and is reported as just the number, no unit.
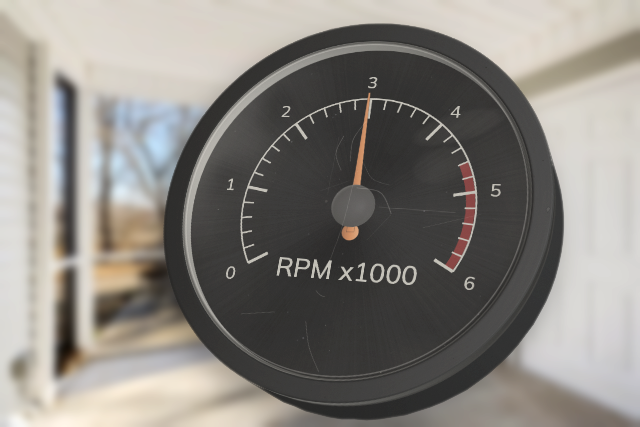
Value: 3000
